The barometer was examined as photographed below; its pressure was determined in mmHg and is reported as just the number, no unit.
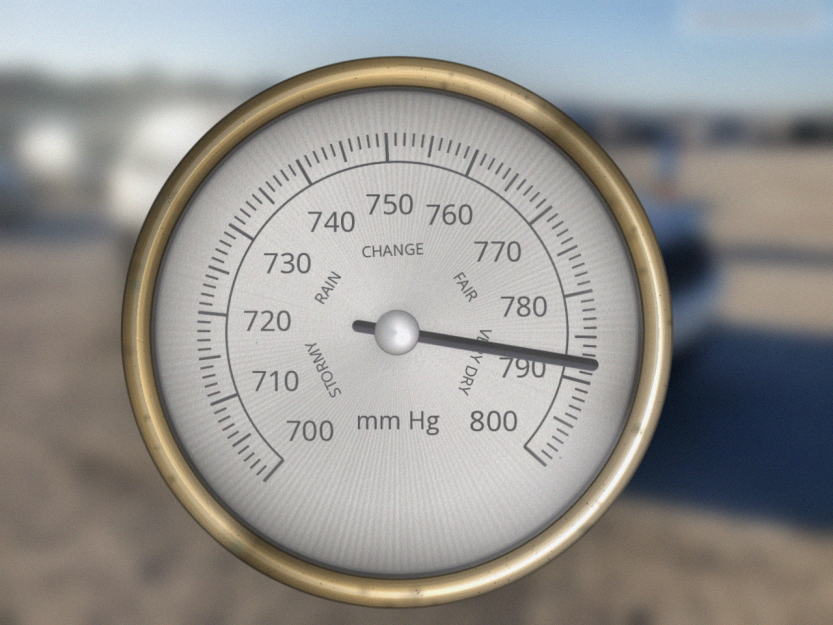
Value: 788
